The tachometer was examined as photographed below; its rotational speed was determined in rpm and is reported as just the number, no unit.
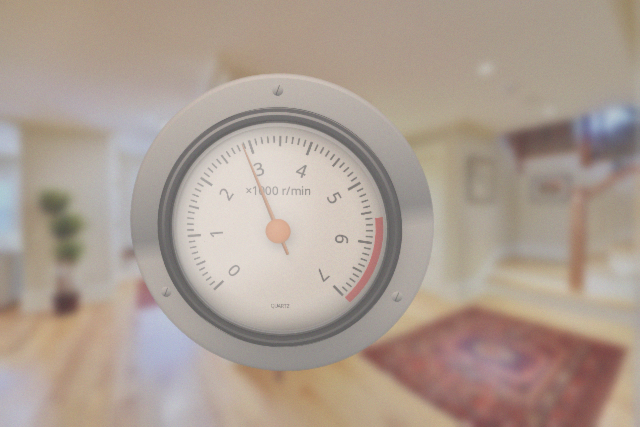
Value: 2900
